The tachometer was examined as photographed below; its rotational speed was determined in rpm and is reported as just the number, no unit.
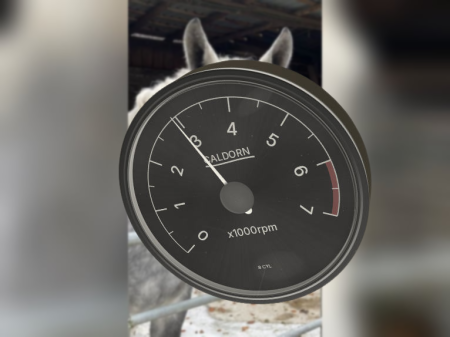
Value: 3000
